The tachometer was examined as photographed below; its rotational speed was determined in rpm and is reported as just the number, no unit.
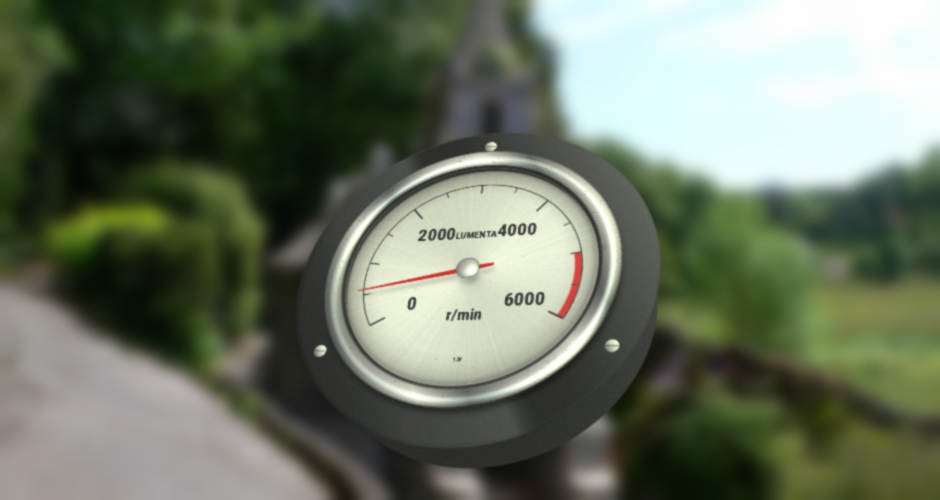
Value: 500
